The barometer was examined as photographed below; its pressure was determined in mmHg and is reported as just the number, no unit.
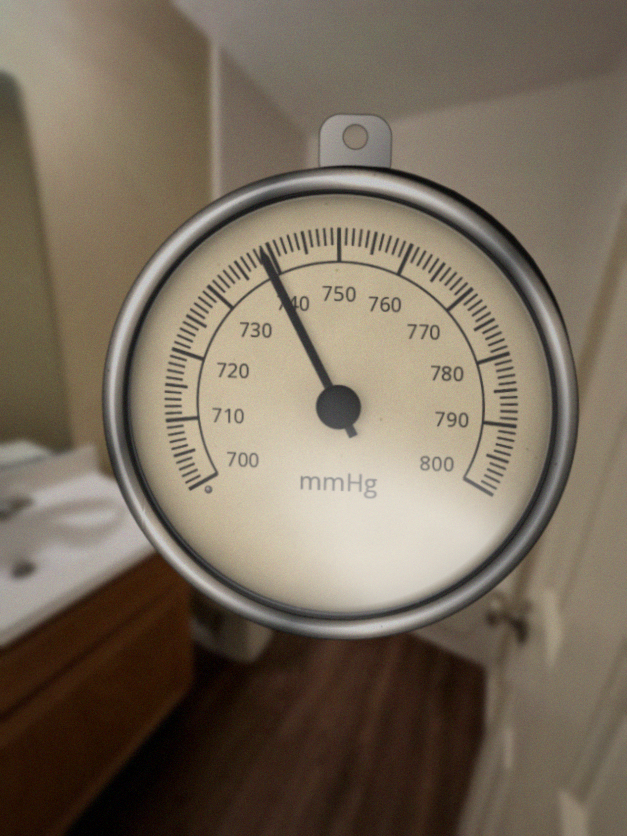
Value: 739
